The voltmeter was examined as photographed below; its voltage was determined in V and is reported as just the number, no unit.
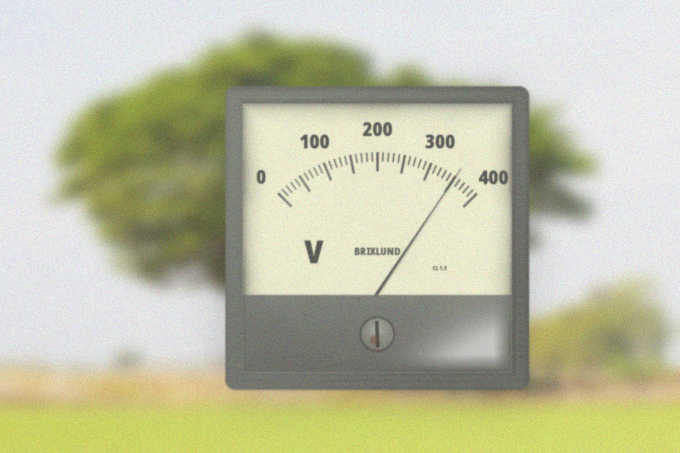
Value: 350
